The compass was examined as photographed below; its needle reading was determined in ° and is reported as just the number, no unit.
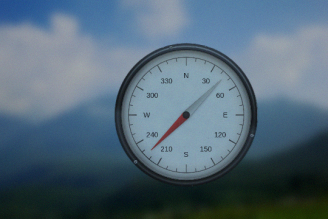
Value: 225
